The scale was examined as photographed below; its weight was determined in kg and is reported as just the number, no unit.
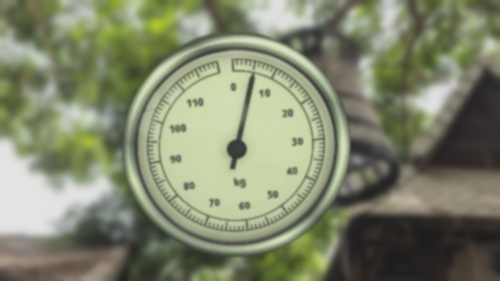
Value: 5
